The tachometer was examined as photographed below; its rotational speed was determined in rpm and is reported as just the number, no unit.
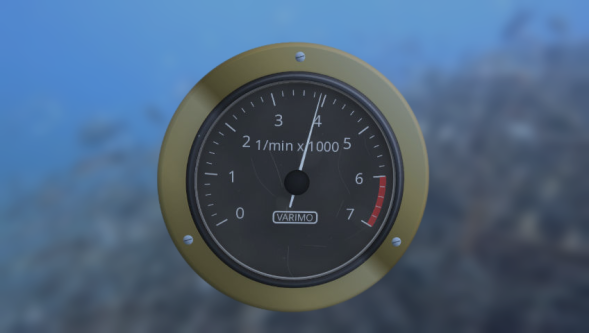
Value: 3900
